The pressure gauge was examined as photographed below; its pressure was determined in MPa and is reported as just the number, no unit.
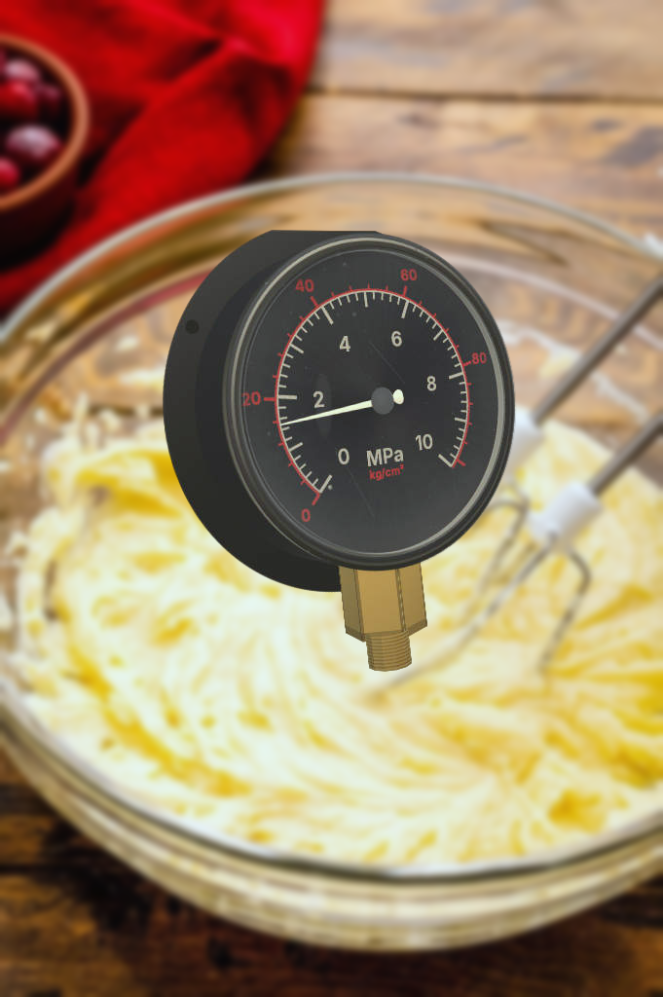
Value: 1.5
